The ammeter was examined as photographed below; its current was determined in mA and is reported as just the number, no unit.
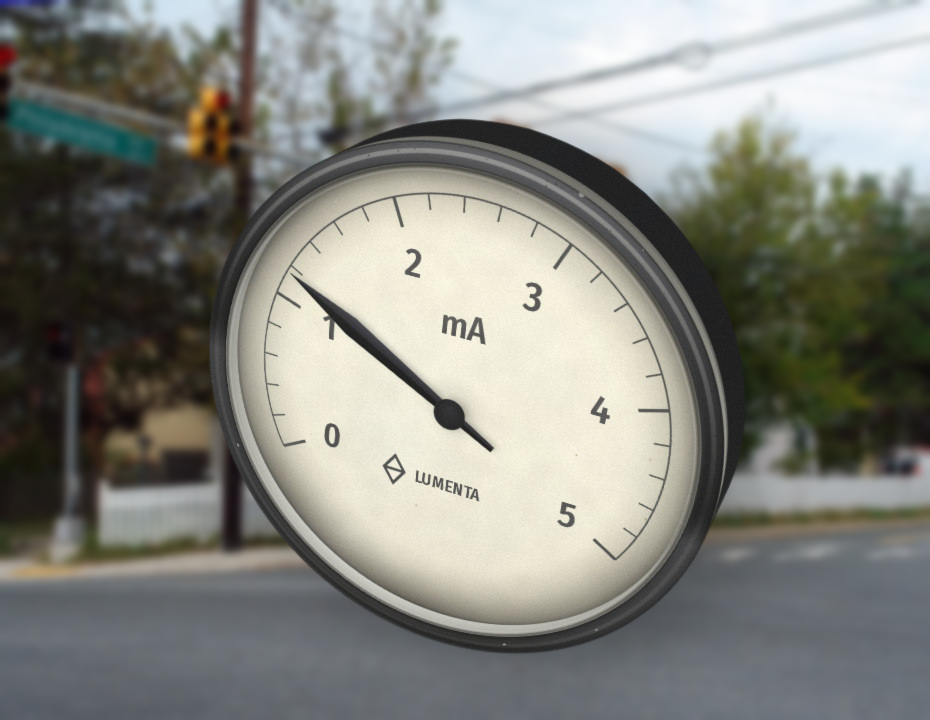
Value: 1.2
